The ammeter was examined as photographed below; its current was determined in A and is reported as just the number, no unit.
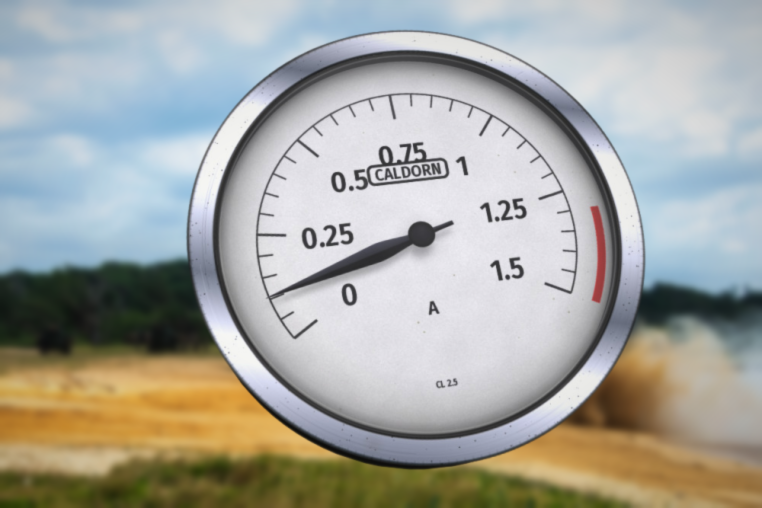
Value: 0.1
